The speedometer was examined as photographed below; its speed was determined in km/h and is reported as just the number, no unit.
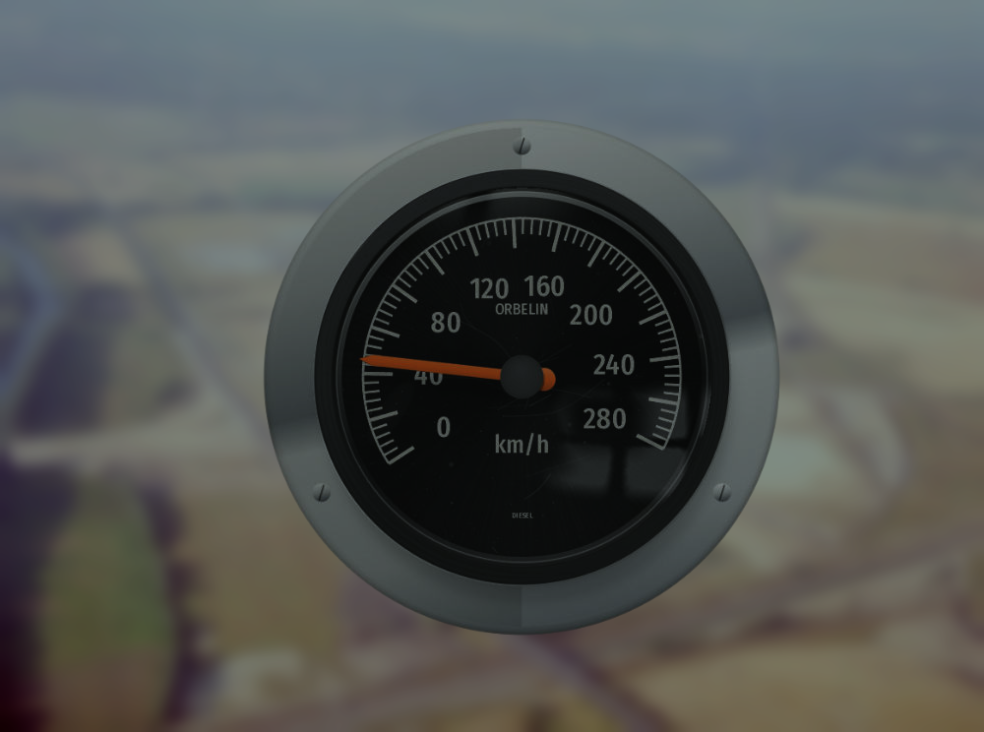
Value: 46
